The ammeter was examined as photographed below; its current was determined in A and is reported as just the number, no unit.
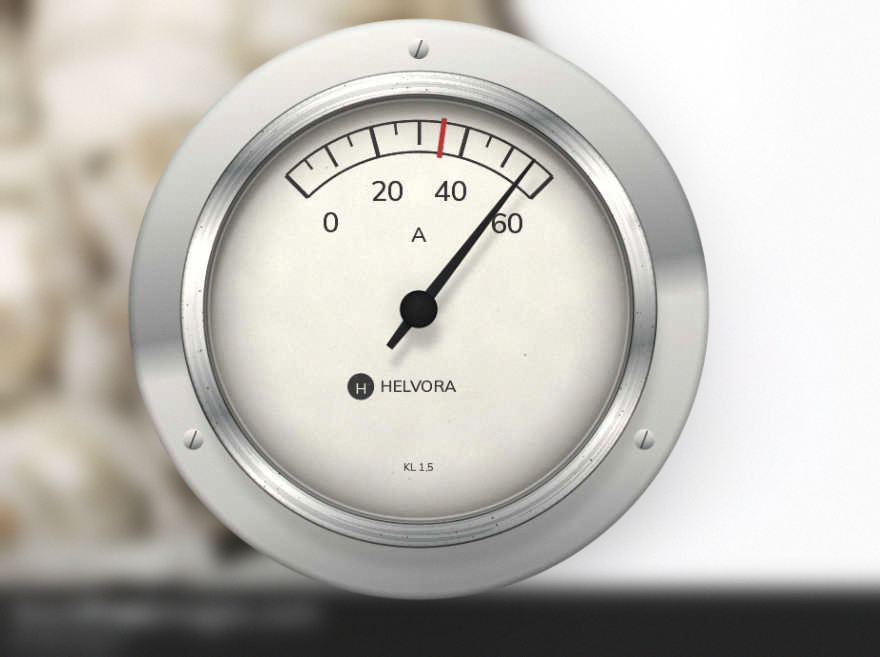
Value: 55
